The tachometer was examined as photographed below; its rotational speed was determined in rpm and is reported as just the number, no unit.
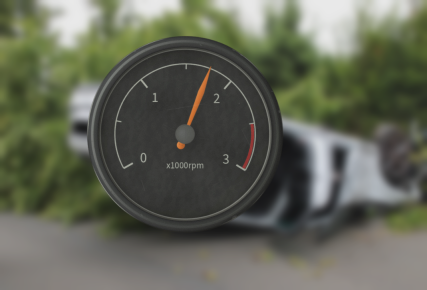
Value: 1750
